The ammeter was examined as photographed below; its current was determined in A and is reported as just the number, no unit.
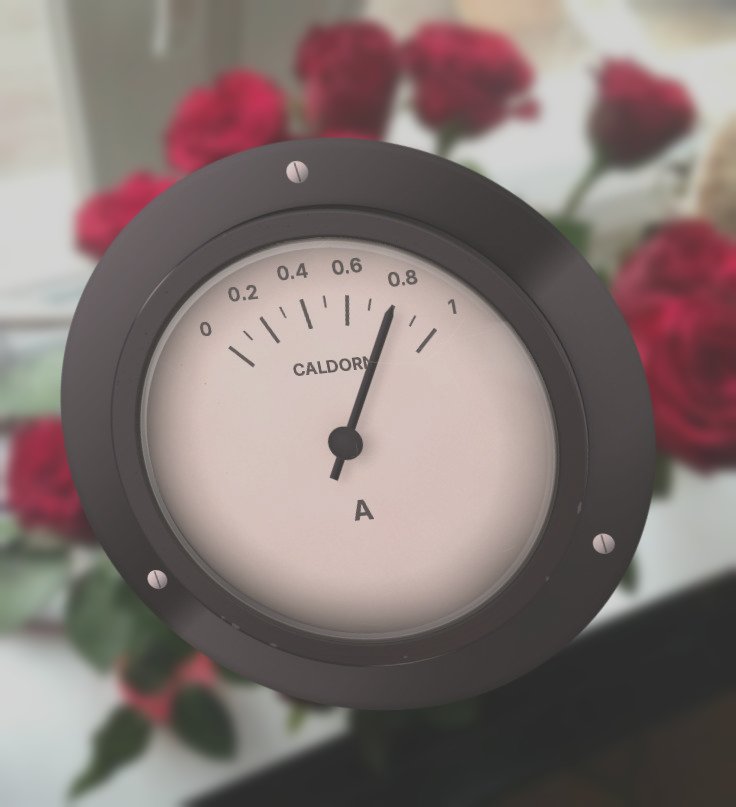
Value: 0.8
